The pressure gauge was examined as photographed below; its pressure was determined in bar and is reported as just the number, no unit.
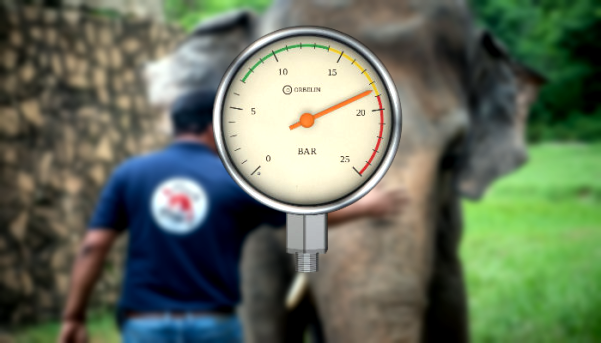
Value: 18.5
